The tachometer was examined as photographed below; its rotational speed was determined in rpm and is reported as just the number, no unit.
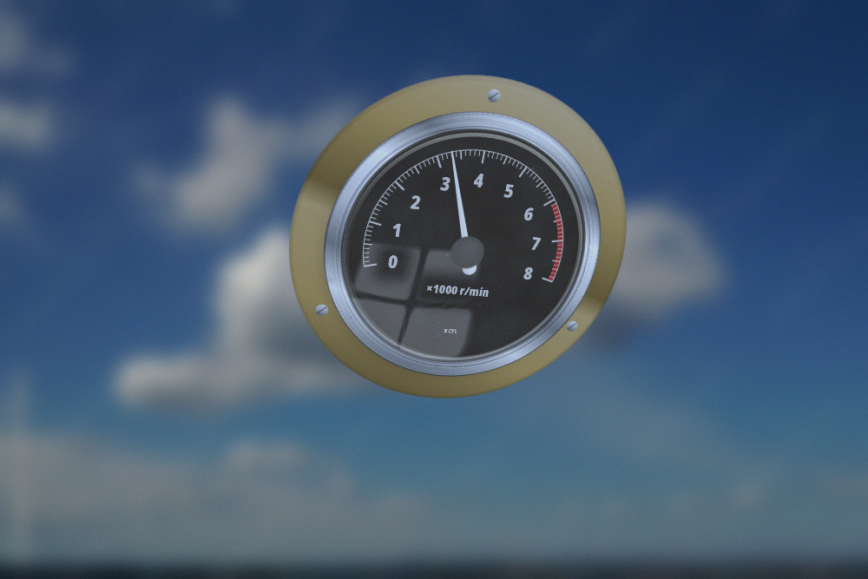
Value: 3300
